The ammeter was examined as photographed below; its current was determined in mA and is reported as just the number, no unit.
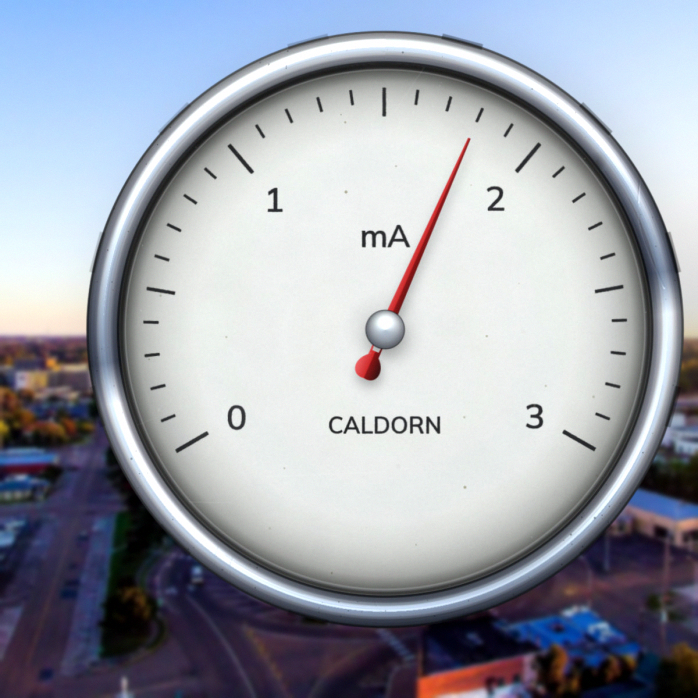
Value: 1.8
